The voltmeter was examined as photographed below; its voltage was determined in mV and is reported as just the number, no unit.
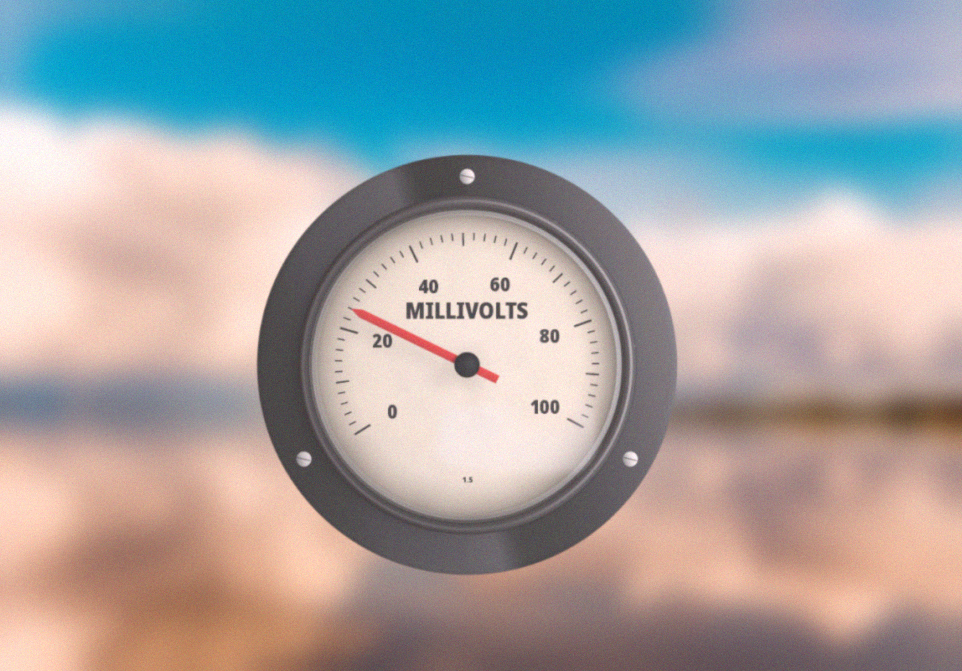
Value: 24
